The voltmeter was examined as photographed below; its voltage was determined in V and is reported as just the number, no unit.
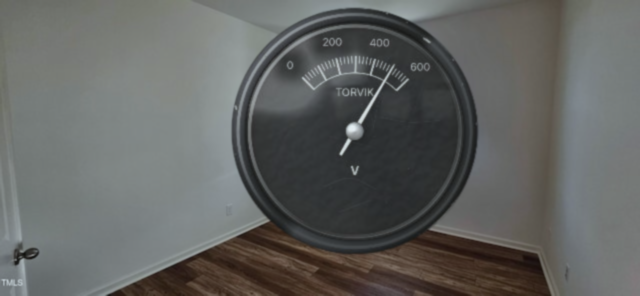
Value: 500
